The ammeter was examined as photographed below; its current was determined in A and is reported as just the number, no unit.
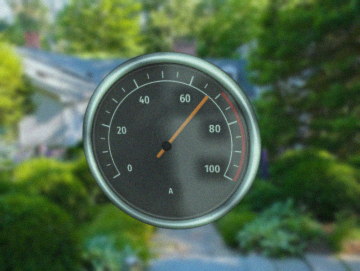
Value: 67.5
